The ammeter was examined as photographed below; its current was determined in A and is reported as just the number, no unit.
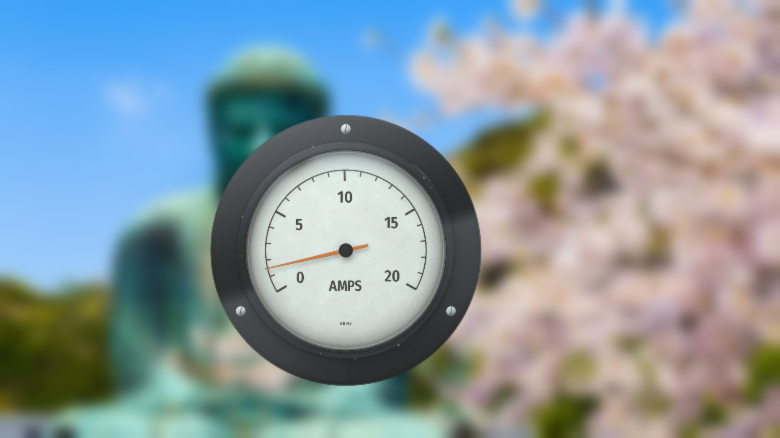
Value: 1.5
